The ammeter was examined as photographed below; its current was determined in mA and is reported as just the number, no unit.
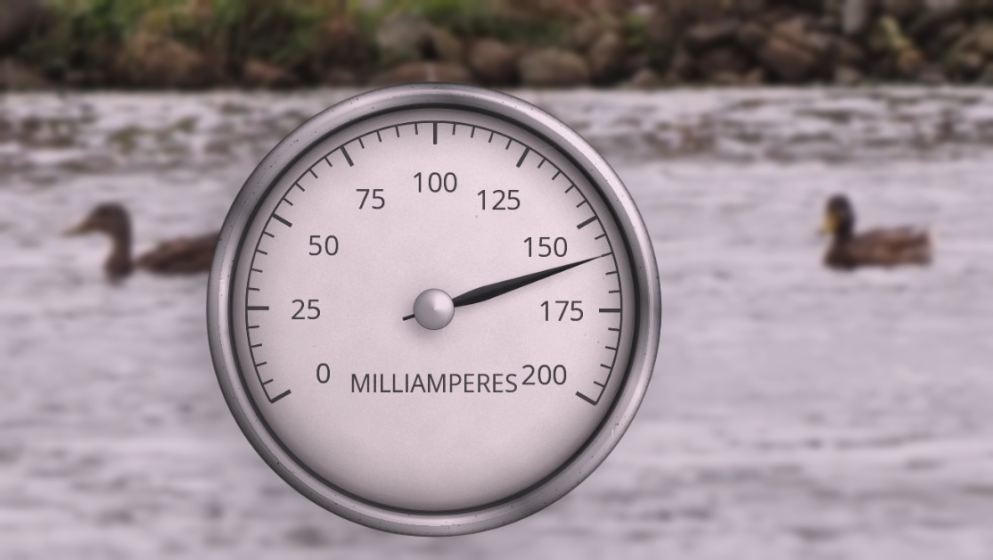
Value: 160
